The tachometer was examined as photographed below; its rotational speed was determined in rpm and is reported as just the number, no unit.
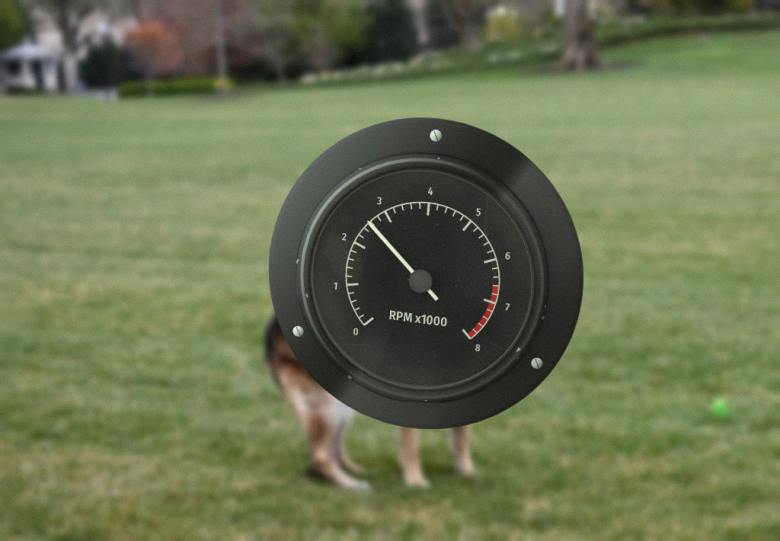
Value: 2600
